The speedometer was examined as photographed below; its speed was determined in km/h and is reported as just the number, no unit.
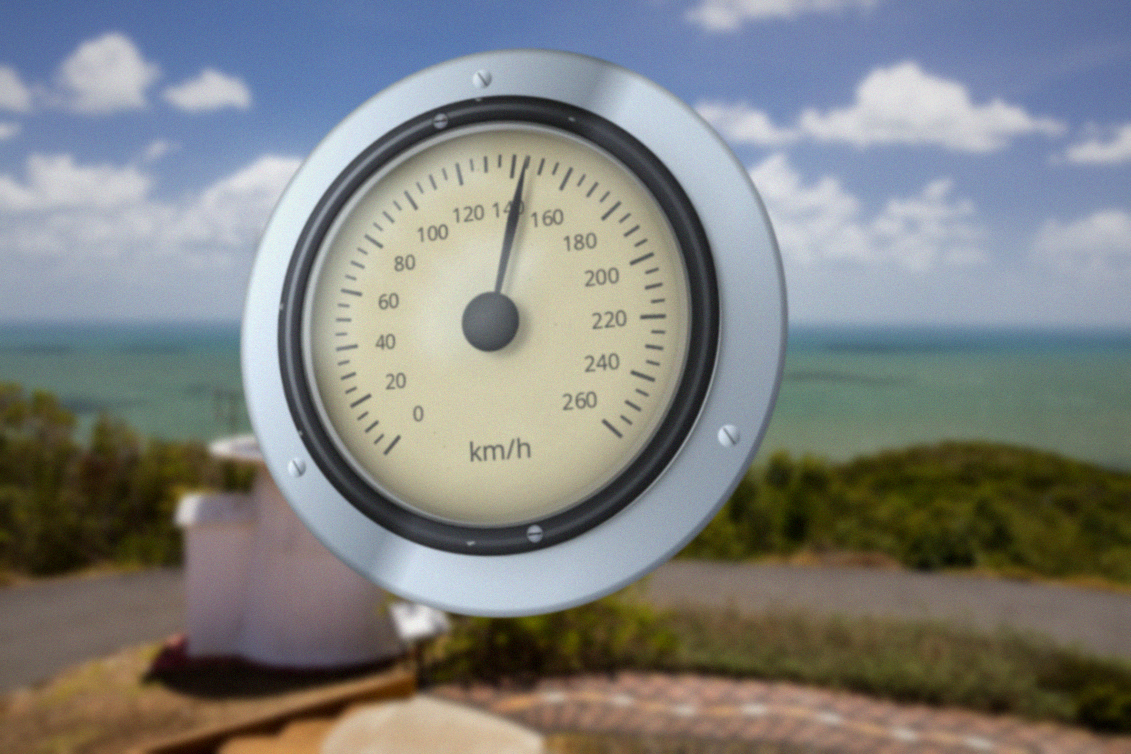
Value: 145
